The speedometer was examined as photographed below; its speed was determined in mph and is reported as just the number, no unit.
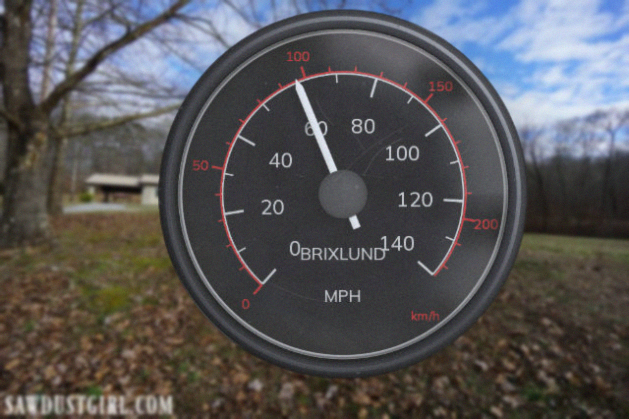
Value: 60
